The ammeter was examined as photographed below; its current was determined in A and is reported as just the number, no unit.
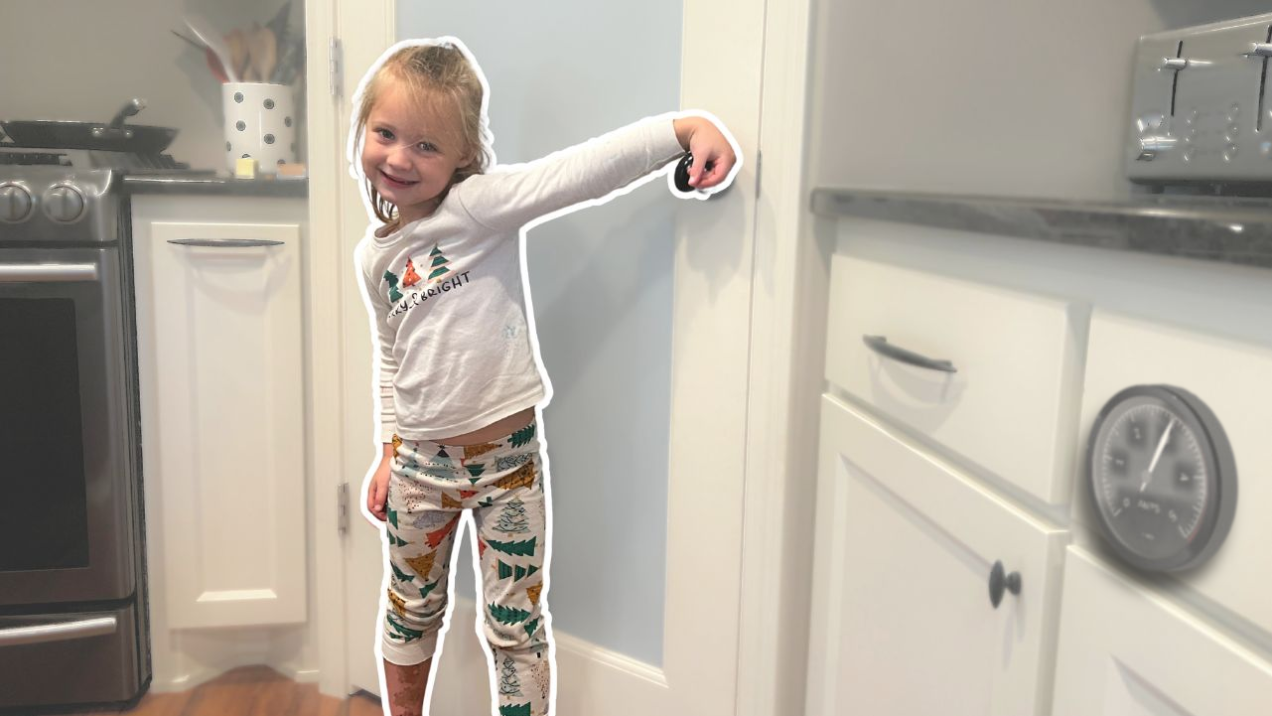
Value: 3
